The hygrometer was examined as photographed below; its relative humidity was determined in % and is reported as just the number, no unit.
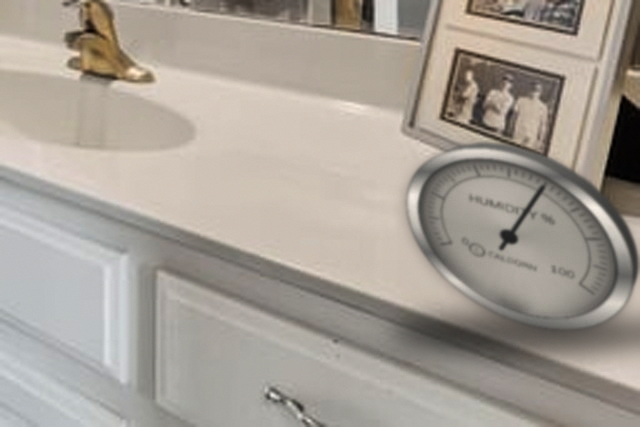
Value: 60
